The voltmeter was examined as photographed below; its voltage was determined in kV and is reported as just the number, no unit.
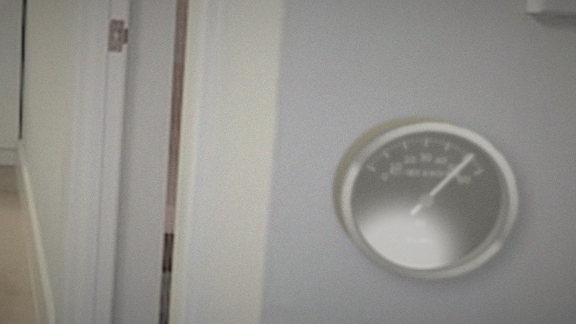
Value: 50
